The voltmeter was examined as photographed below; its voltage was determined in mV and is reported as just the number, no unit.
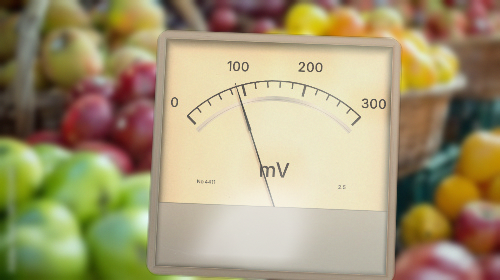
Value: 90
